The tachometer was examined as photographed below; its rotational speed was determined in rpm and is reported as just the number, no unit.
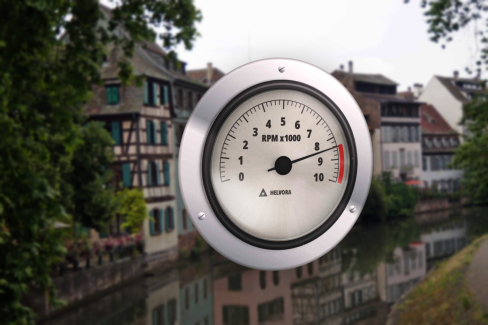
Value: 8400
